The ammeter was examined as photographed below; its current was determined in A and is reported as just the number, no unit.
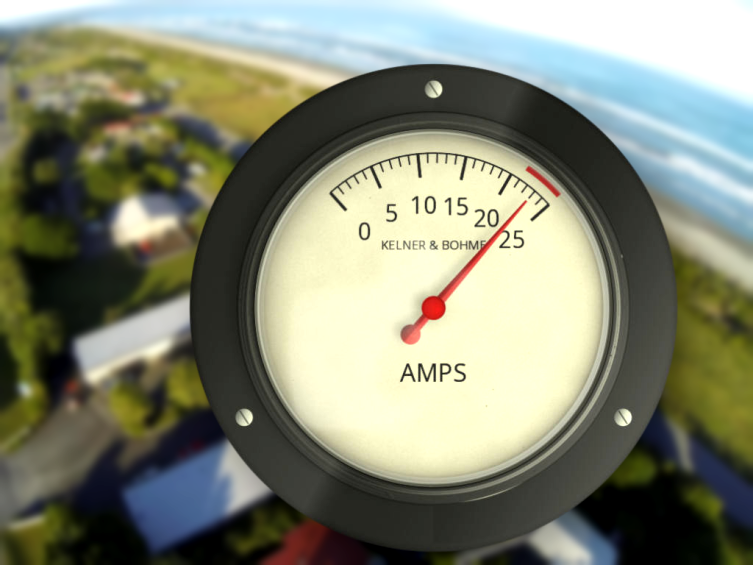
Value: 23
